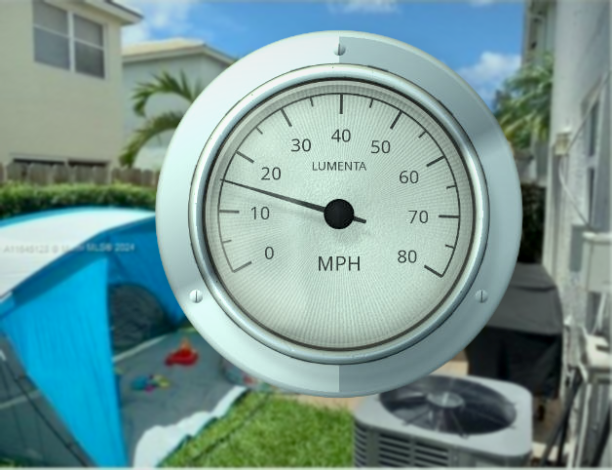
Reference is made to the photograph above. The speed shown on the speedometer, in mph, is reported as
15 mph
